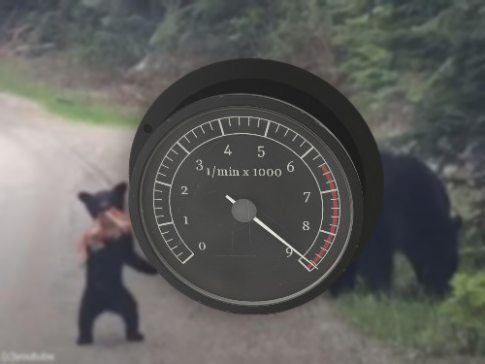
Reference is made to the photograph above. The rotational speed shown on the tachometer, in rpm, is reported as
8800 rpm
